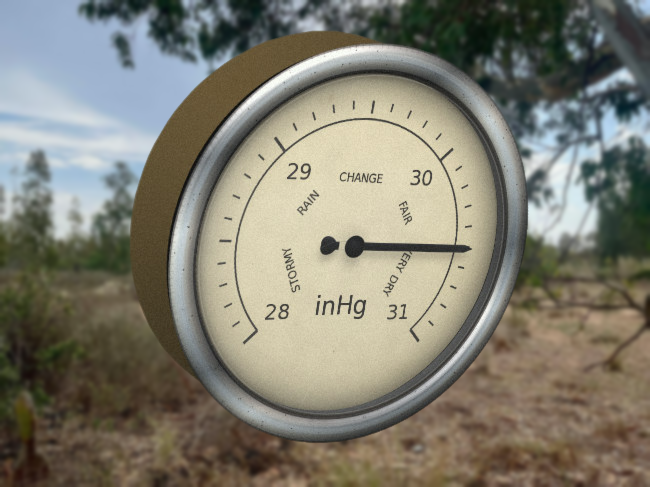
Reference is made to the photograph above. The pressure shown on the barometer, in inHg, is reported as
30.5 inHg
